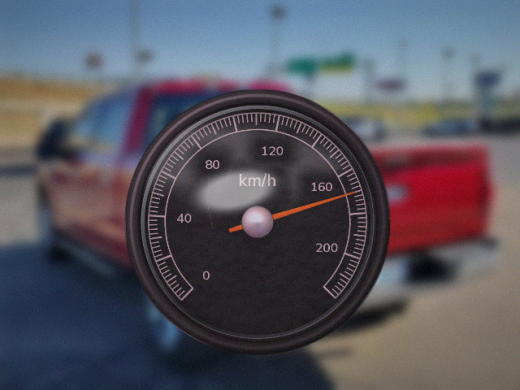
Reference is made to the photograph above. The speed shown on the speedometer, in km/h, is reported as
170 km/h
